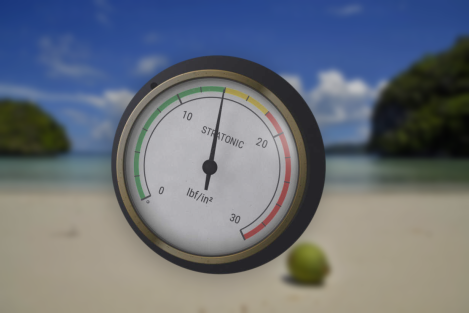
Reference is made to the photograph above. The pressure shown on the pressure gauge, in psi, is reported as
14 psi
